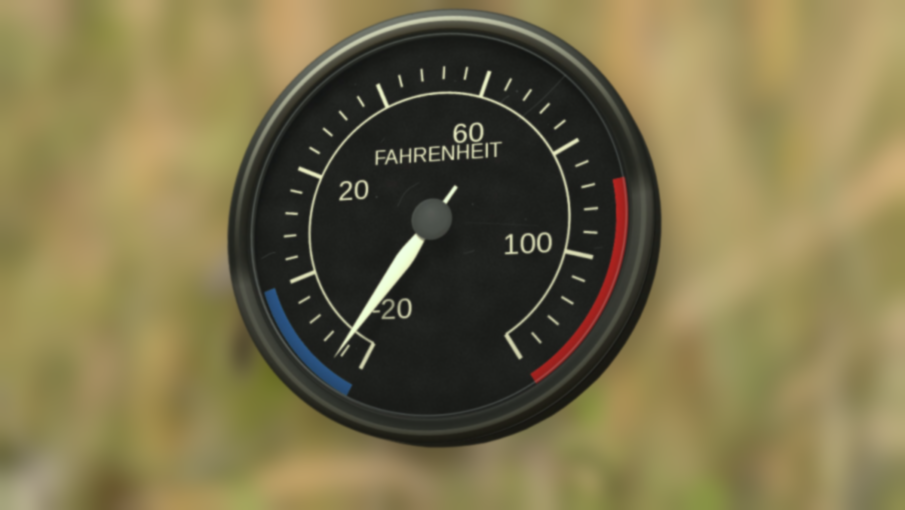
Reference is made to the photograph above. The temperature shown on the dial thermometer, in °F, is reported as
-16 °F
